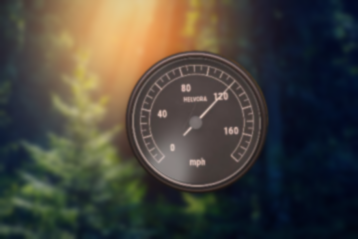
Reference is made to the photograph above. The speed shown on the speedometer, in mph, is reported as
120 mph
